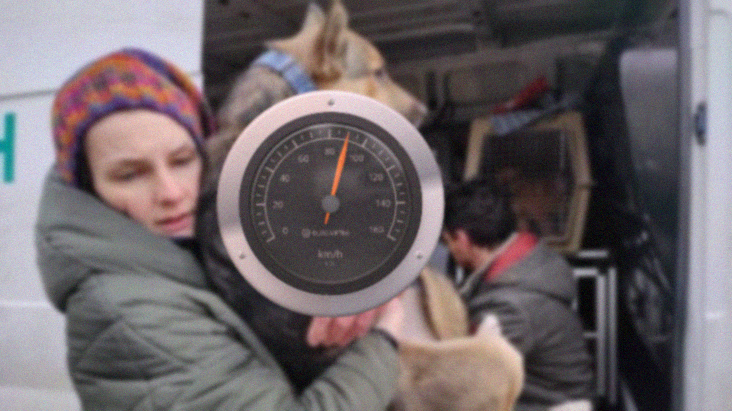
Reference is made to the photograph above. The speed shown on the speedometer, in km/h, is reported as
90 km/h
